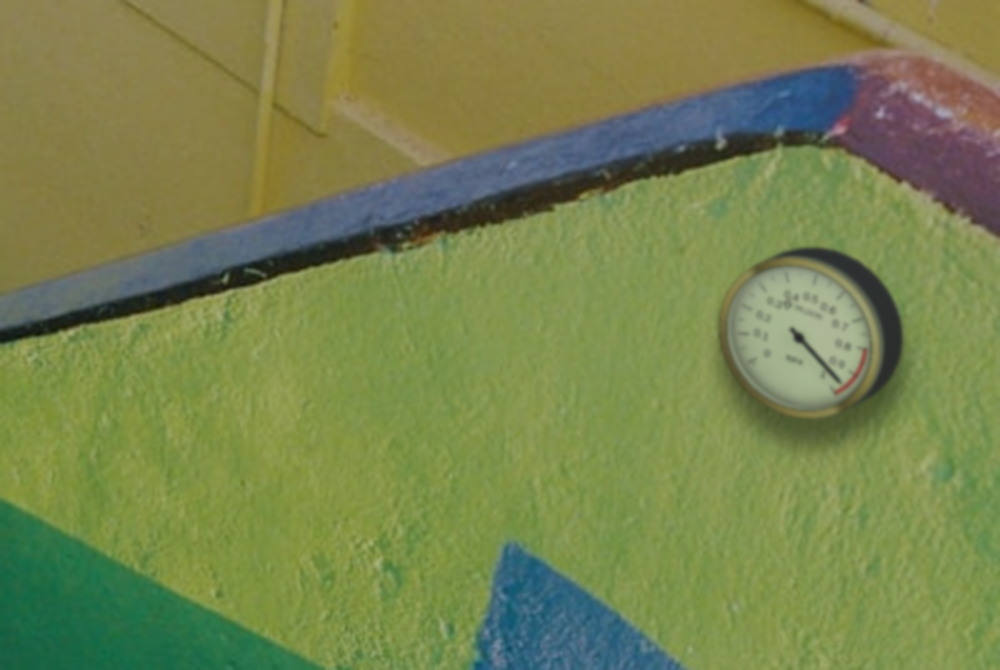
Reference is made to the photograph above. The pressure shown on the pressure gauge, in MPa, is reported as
0.95 MPa
